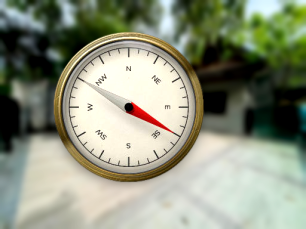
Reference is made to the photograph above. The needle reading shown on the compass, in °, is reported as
120 °
